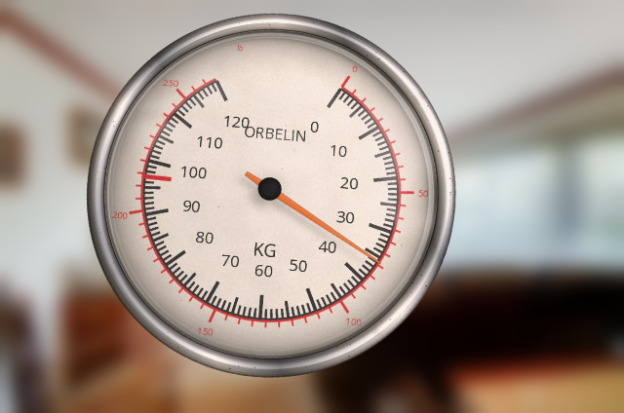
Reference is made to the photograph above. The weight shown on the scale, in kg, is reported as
36 kg
